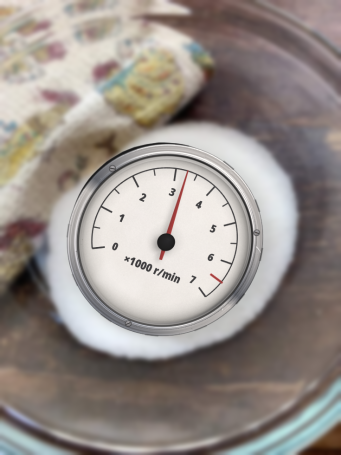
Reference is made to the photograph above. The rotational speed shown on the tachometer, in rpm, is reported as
3250 rpm
